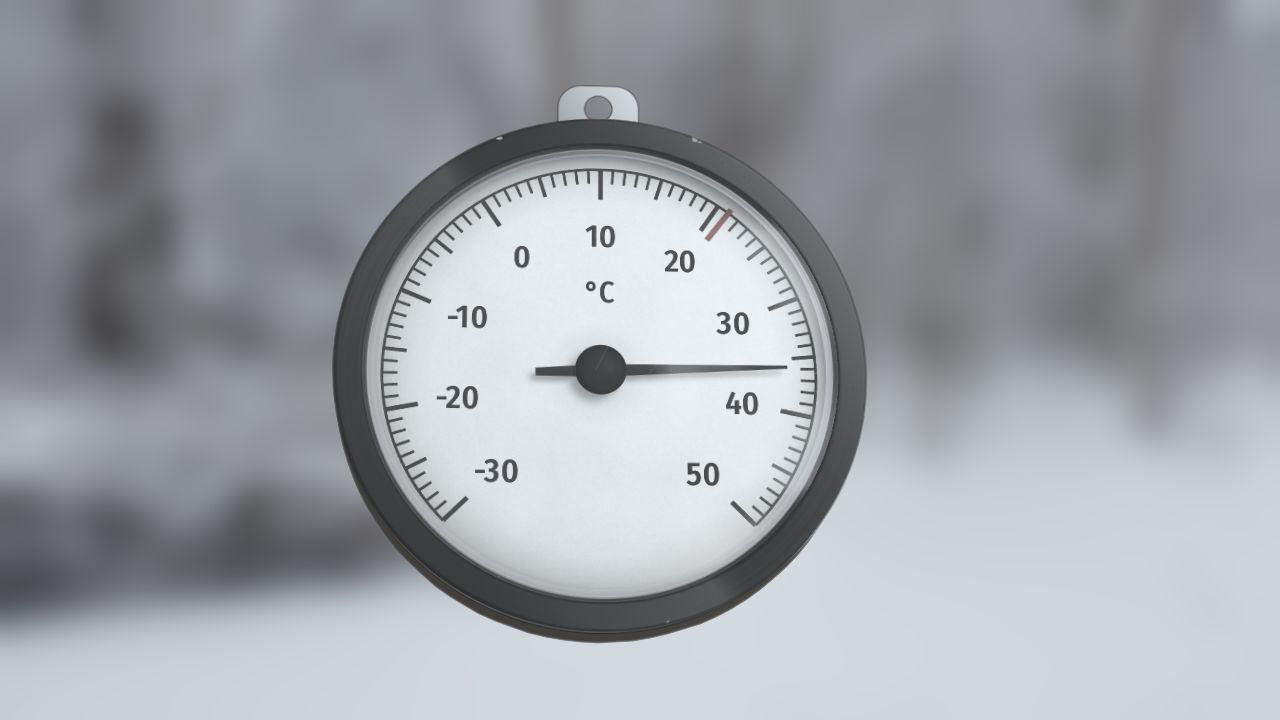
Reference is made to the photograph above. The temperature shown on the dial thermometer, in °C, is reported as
36 °C
